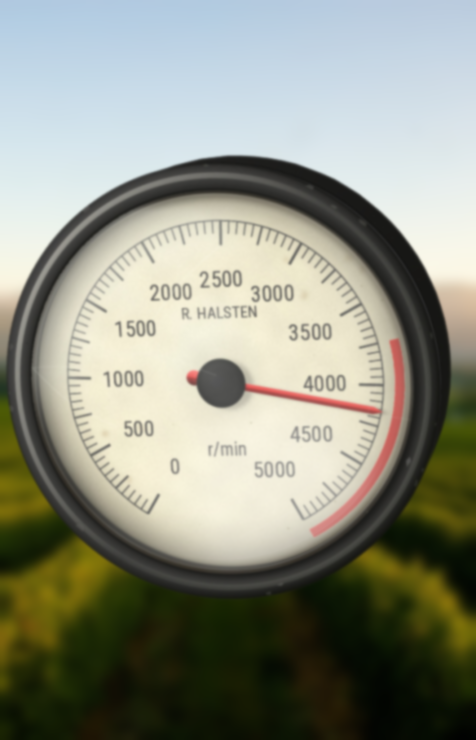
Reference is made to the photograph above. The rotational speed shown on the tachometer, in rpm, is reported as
4150 rpm
